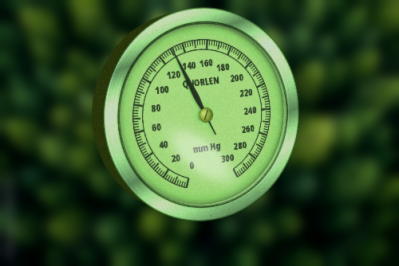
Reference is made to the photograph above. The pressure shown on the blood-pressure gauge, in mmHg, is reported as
130 mmHg
